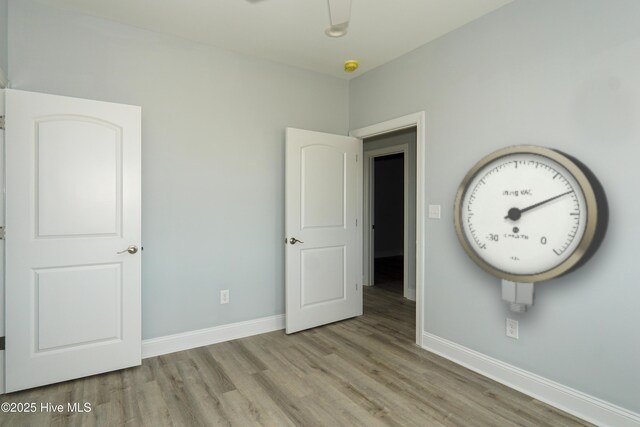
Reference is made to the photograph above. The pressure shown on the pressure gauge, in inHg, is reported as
-7.5 inHg
